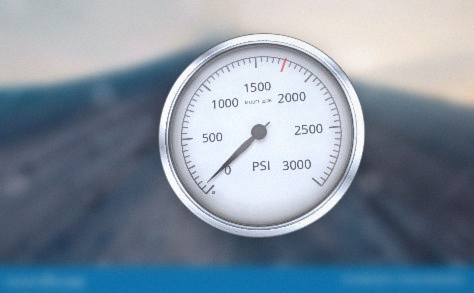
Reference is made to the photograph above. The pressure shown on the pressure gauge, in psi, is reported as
50 psi
